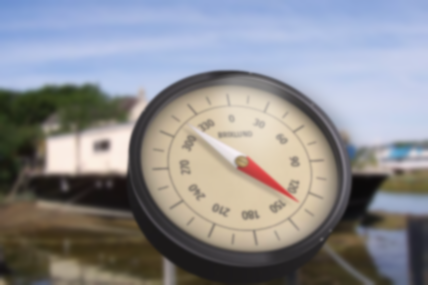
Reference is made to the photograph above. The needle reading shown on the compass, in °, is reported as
135 °
